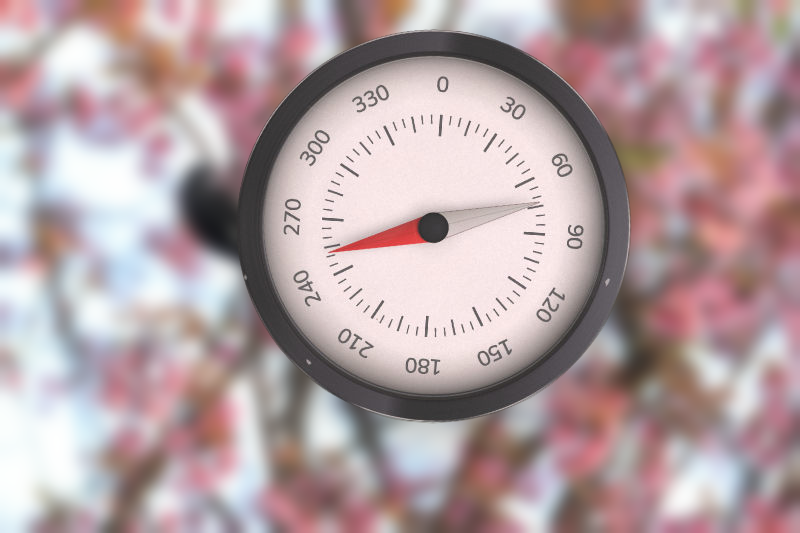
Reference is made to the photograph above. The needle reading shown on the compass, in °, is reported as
252.5 °
